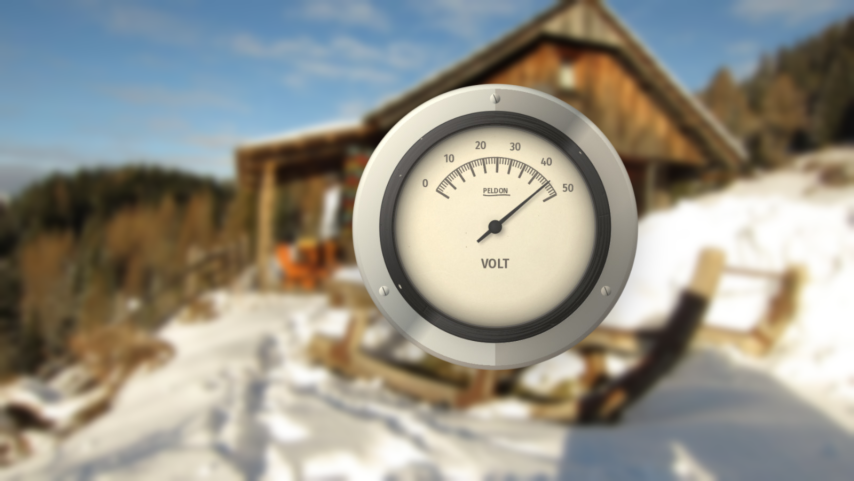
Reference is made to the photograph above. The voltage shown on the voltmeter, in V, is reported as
45 V
